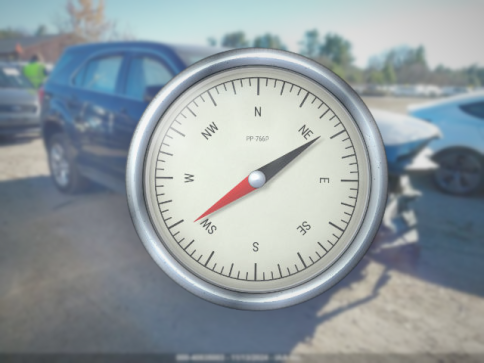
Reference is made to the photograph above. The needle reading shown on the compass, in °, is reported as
235 °
